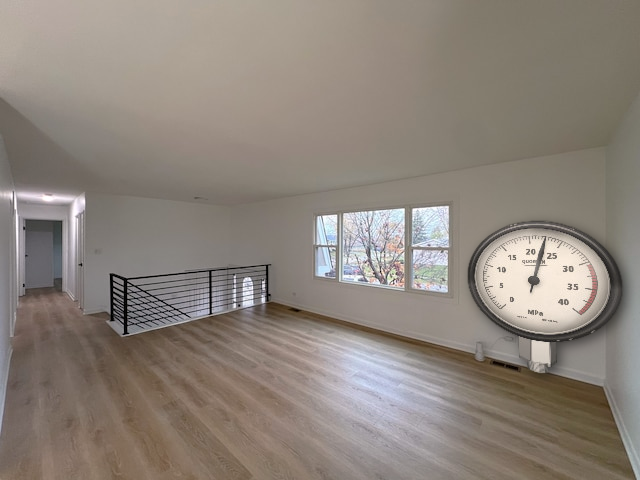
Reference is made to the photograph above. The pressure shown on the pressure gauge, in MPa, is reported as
22.5 MPa
